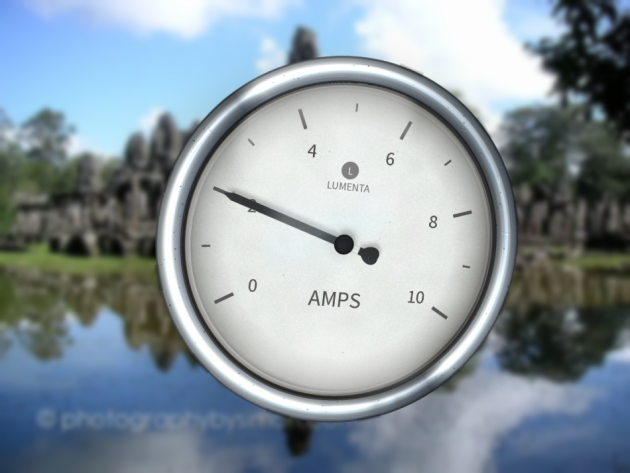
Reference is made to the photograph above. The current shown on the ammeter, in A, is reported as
2 A
